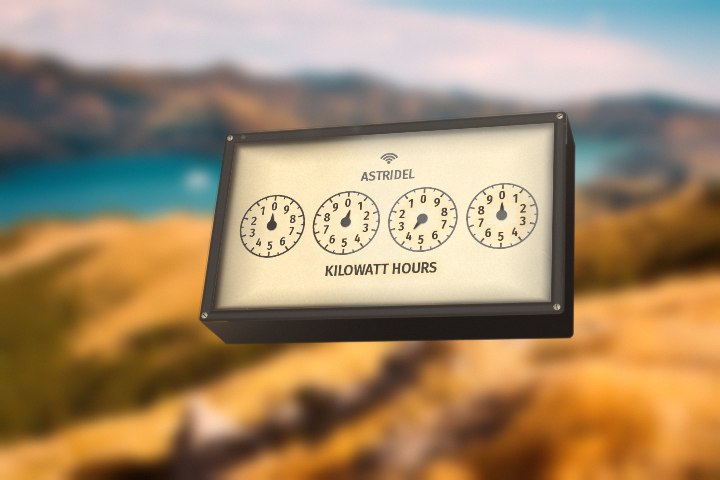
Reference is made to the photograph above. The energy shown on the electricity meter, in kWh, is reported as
40 kWh
